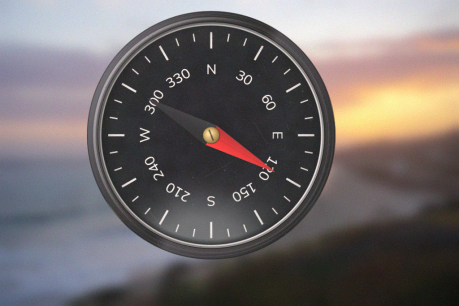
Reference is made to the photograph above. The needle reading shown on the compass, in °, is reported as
120 °
